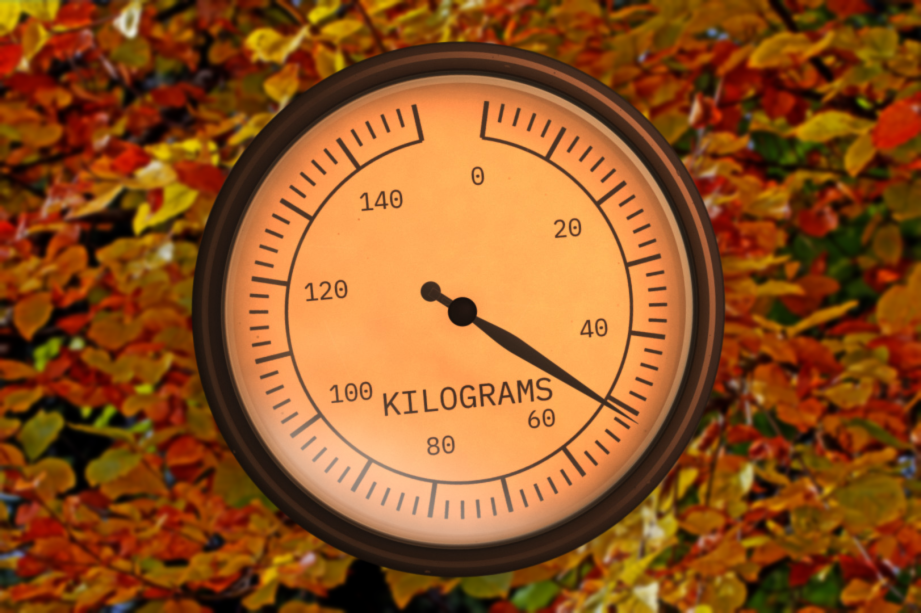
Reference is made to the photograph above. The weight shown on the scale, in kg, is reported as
51 kg
